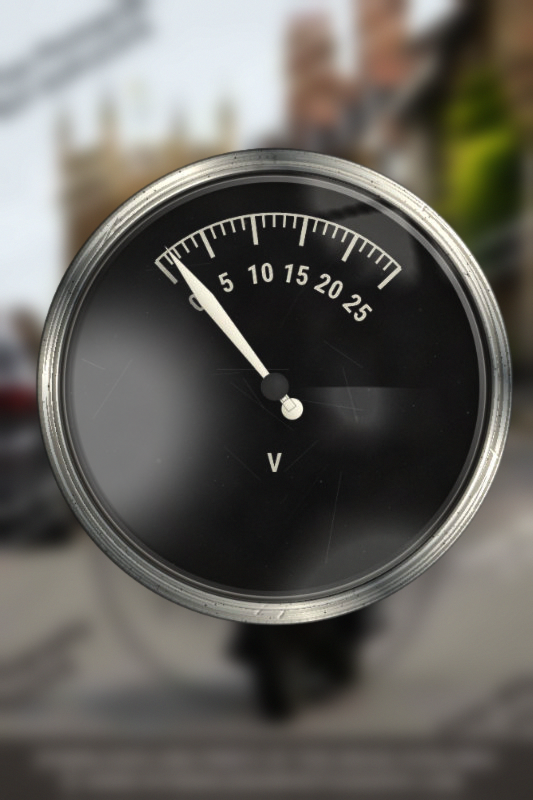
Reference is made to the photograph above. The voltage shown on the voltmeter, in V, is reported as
1.5 V
